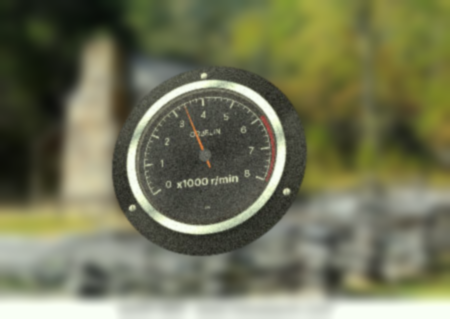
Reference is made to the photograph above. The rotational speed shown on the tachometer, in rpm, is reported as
3400 rpm
